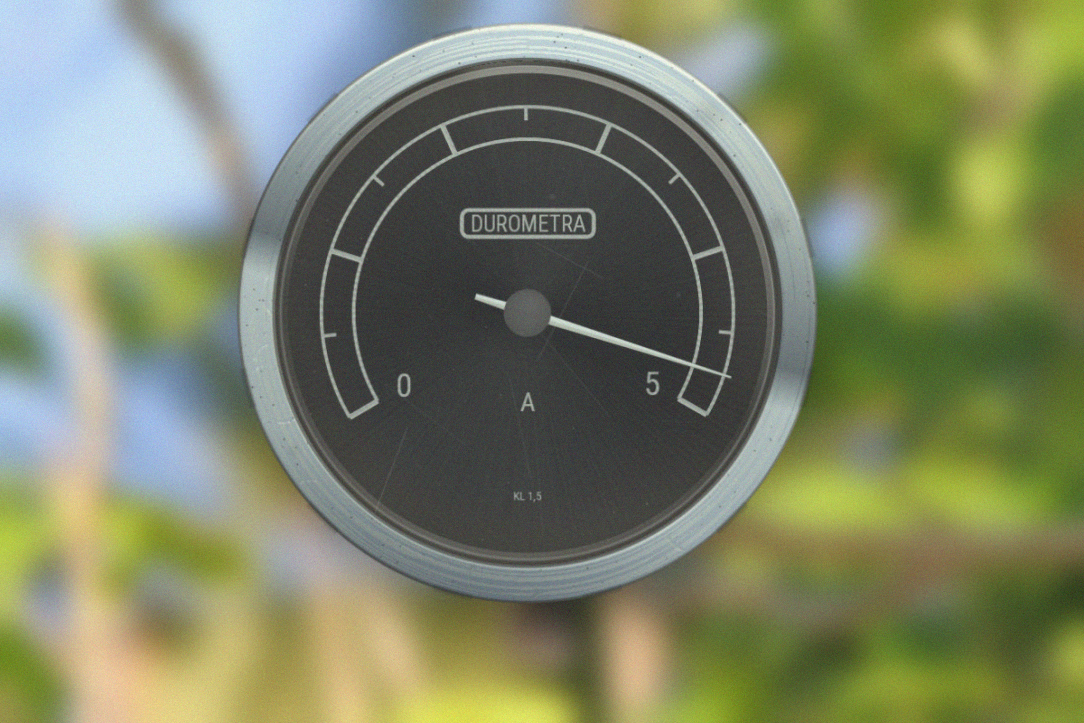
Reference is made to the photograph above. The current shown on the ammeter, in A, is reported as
4.75 A
